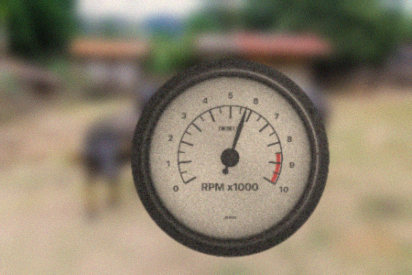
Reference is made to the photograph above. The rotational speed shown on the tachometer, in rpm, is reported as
5750 rpm
